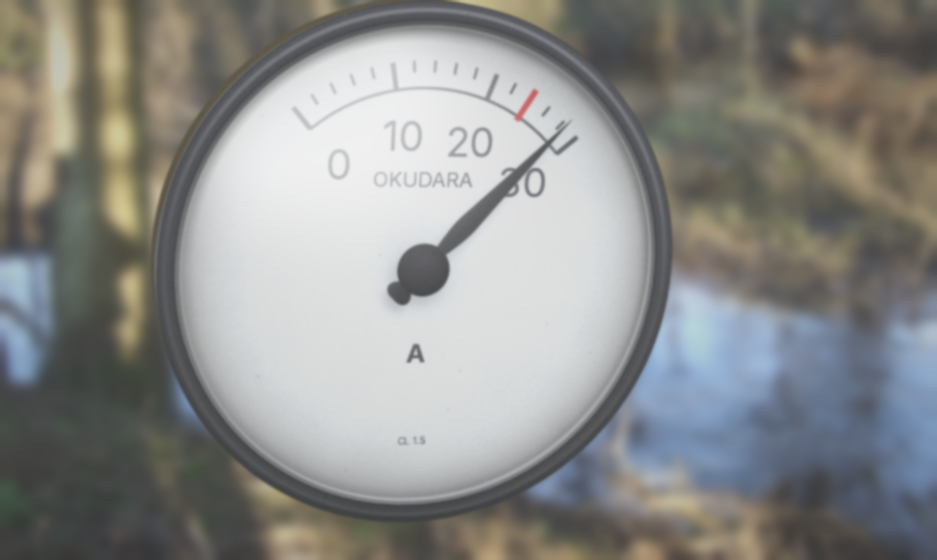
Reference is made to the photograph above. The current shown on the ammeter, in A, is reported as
28 A
